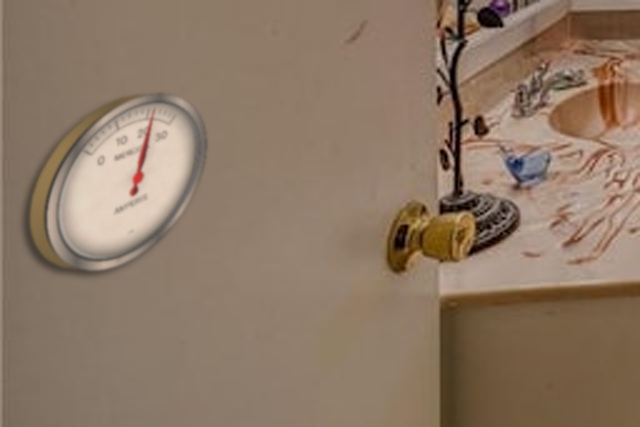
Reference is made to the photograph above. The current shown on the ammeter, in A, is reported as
20 A
